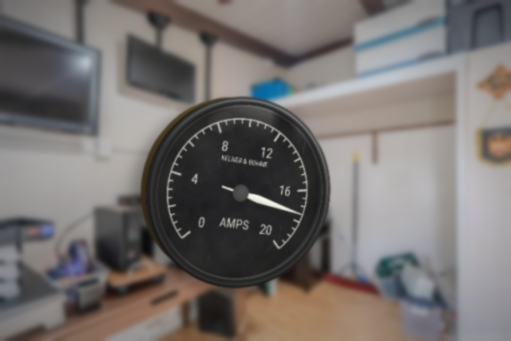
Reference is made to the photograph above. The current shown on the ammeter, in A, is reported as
17.5 A
